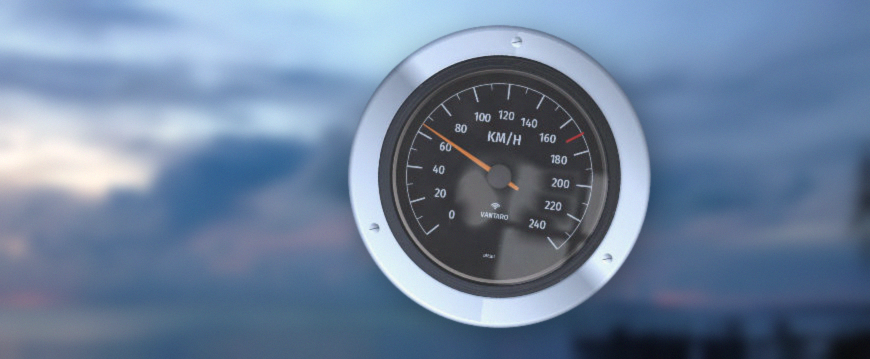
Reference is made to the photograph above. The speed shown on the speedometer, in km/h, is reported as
65 km/h
